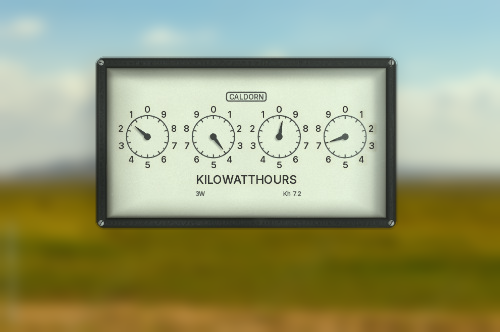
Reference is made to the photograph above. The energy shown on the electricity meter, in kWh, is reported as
1397 kWh
